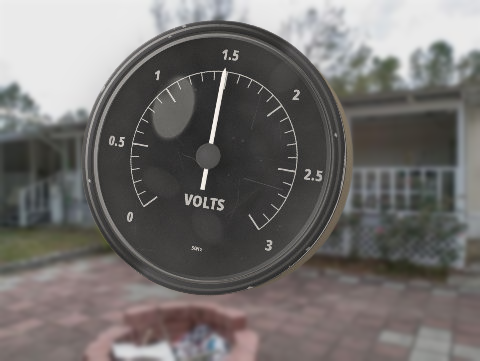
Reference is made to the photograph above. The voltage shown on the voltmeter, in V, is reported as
1.5 V
